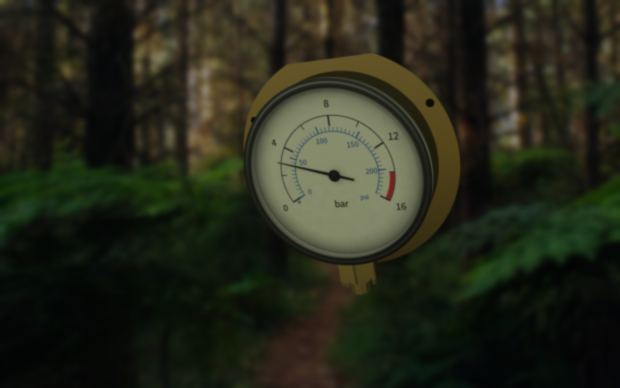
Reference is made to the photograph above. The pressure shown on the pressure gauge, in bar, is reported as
3 bar
